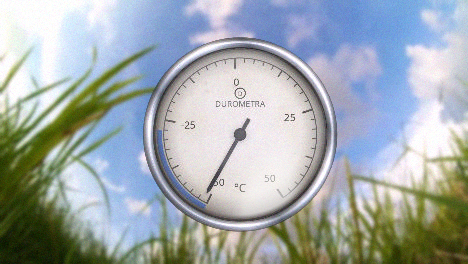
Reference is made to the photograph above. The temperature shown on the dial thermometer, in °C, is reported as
-48.75 °C
